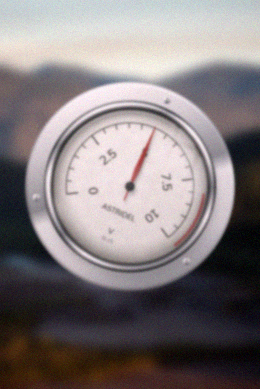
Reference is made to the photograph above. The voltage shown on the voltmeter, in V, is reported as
5 V
